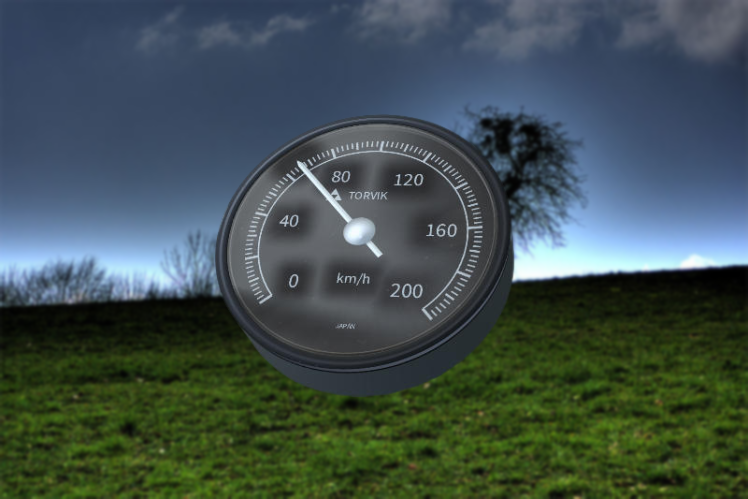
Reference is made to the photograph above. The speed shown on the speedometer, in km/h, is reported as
66 km/h
